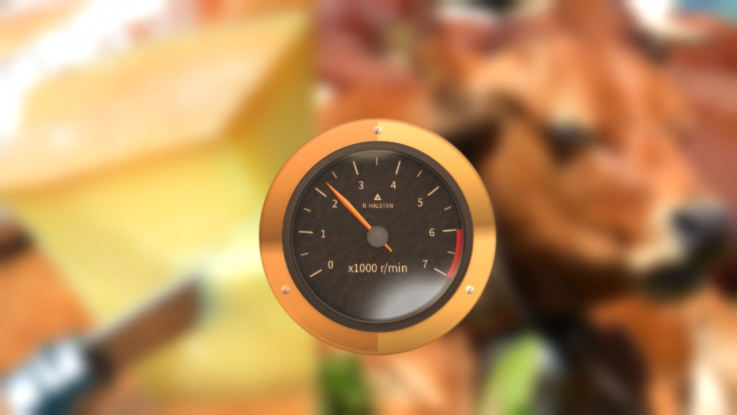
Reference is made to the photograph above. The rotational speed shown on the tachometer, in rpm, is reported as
2250 rpm
